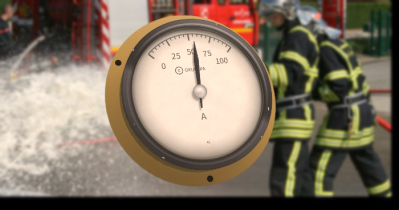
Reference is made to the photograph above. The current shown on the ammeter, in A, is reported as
55 A
